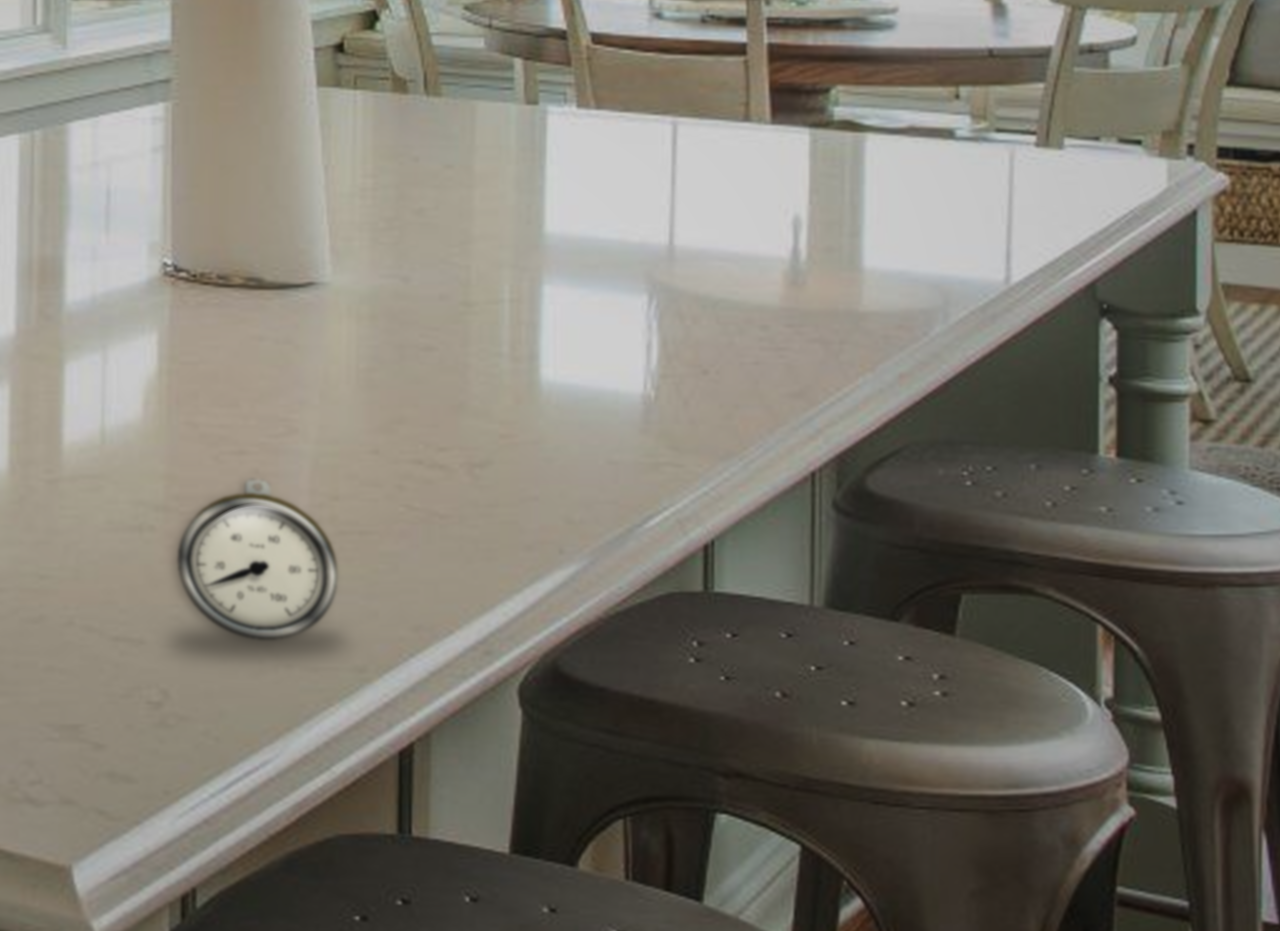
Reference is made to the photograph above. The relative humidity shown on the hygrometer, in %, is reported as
12 %
